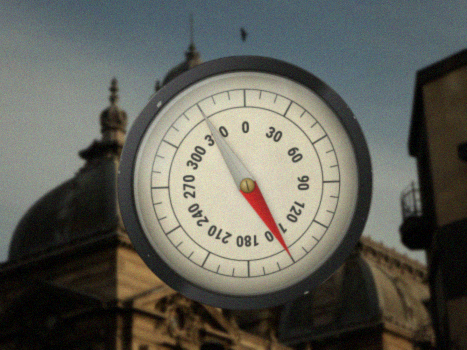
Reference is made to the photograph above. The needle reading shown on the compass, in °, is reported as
150 °
